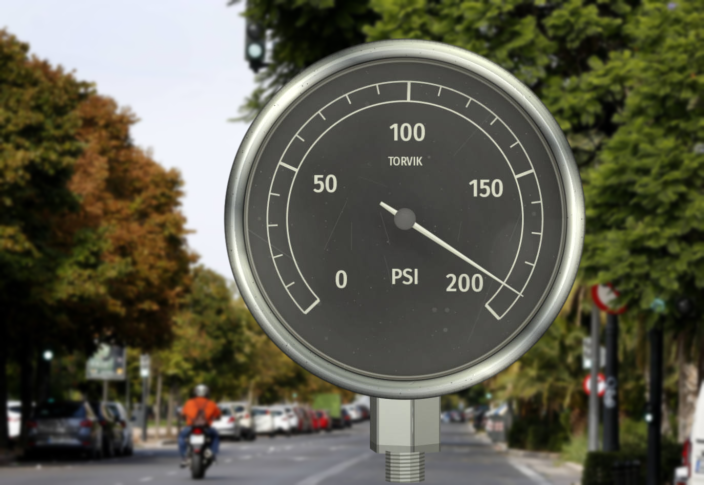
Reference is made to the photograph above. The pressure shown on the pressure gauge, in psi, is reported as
190 psi
